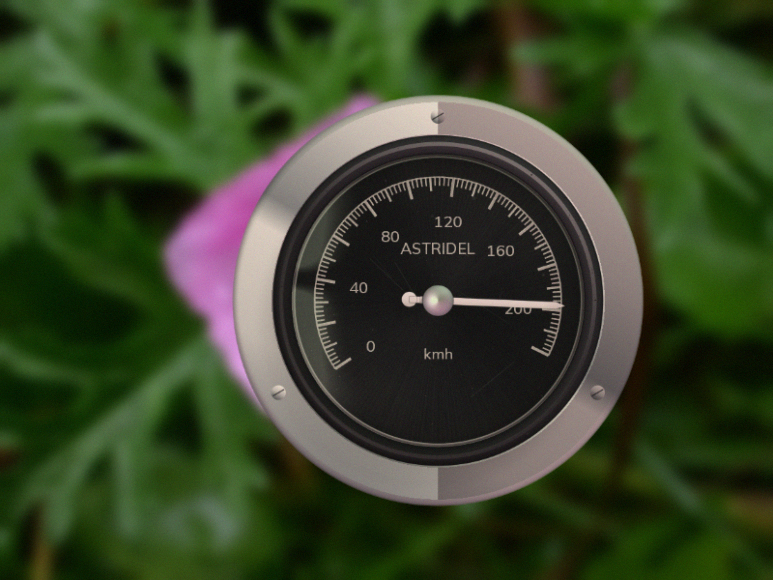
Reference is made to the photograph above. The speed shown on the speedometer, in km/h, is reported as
198 km/h
